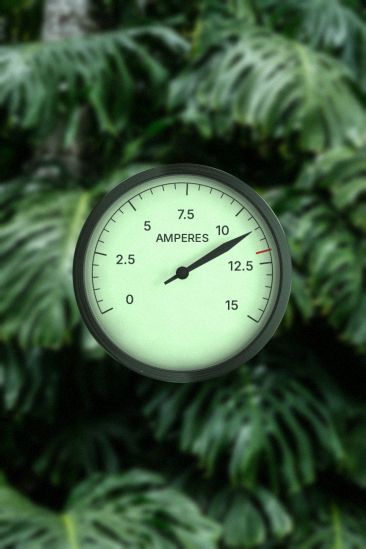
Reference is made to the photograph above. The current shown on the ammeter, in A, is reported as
11 A
